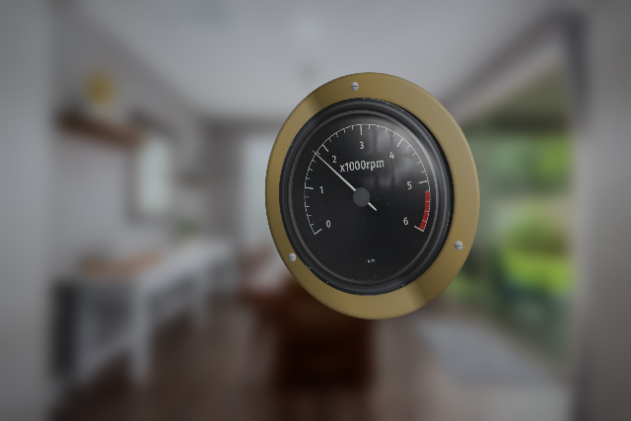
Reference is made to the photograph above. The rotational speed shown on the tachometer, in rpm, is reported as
1800 rpm
